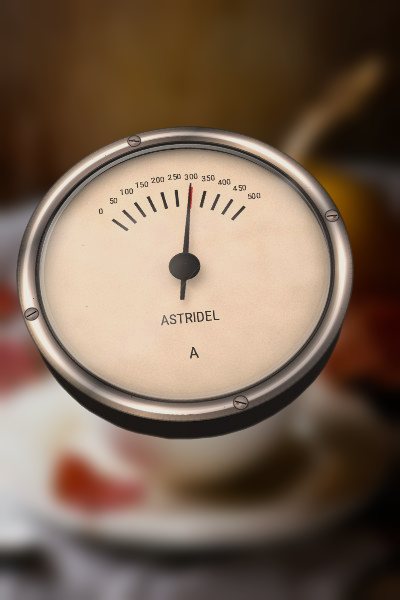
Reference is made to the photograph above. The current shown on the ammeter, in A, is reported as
300 A
